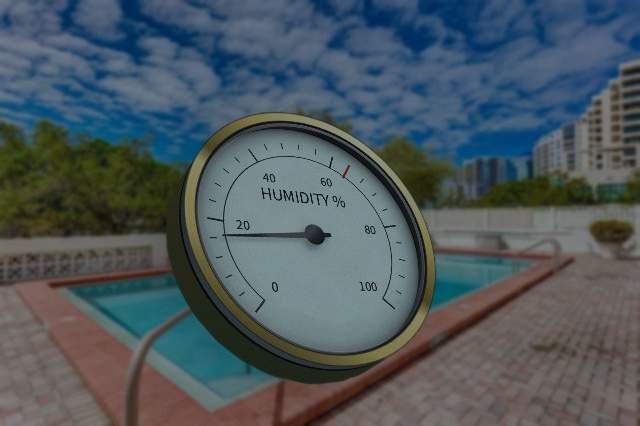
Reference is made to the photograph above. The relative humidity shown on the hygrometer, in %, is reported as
16 %
